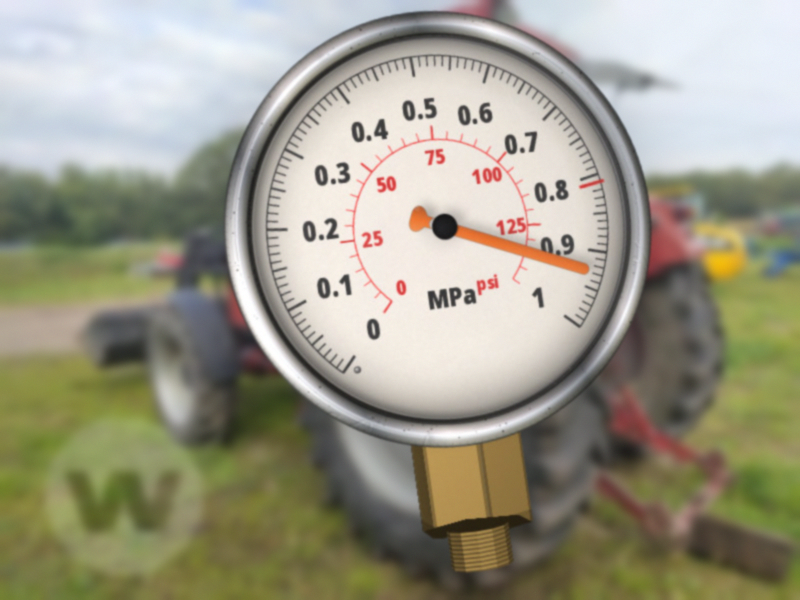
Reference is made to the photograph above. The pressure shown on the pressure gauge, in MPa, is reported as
0.93 MPa
